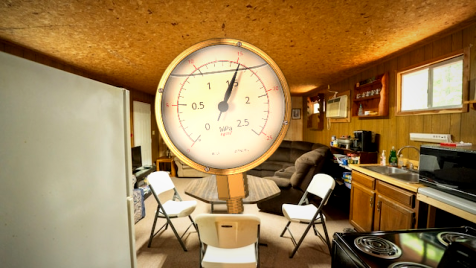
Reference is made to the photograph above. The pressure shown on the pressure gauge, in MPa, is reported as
1.5 MPa
